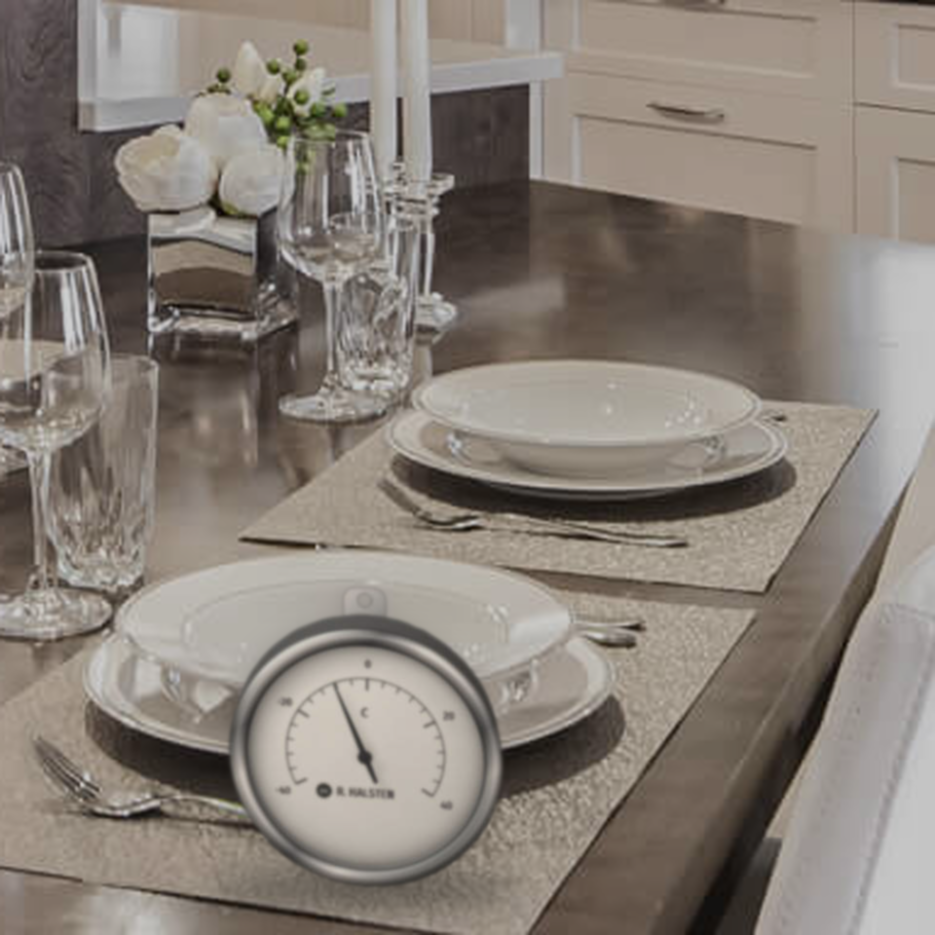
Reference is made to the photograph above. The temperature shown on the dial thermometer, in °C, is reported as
-8 °C
